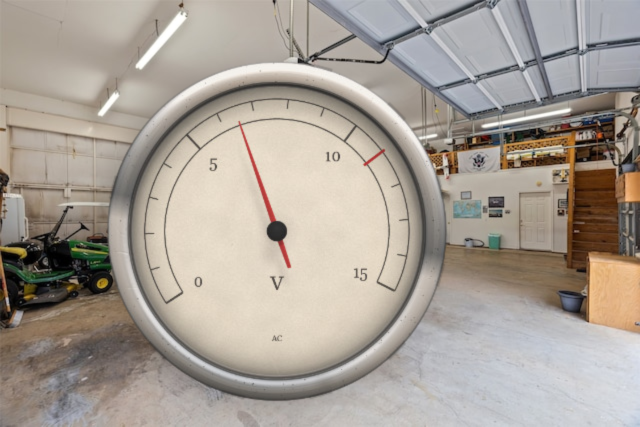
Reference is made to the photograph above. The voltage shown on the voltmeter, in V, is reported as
6.5 V
